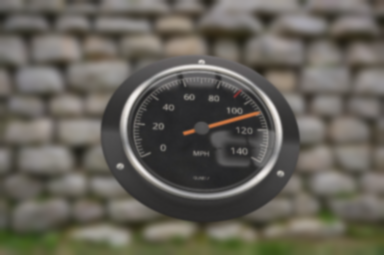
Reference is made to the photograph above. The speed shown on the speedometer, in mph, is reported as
110 mph
